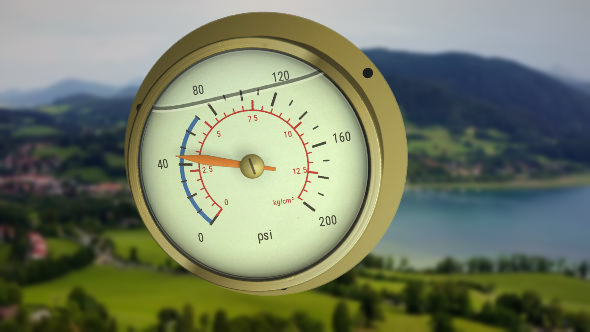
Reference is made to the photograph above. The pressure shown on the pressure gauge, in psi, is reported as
45 psi
